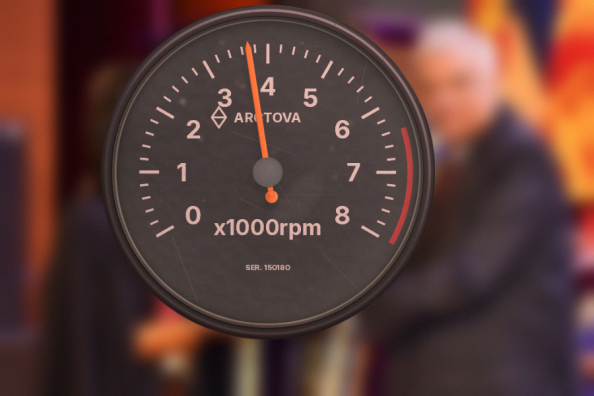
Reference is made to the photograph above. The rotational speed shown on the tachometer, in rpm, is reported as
3700 rpm
